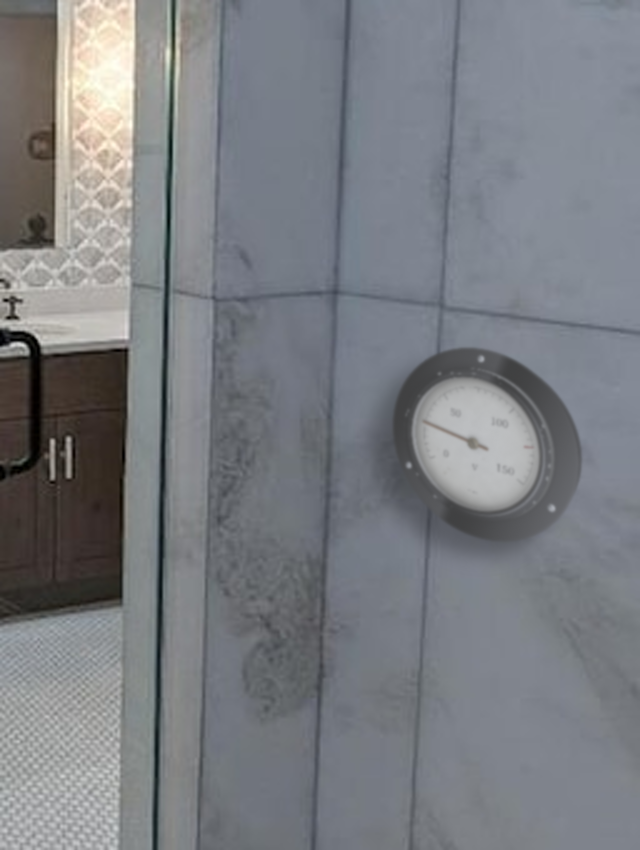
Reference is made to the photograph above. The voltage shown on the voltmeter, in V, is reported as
25 V
